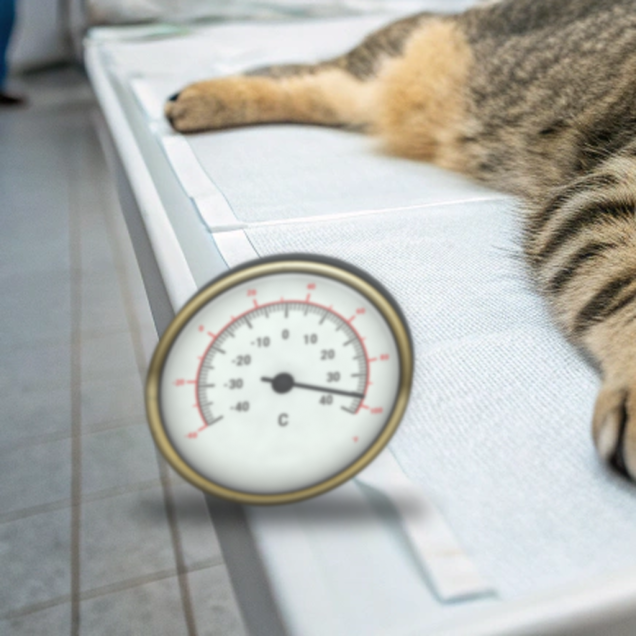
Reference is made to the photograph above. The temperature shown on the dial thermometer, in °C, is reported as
35 °C
